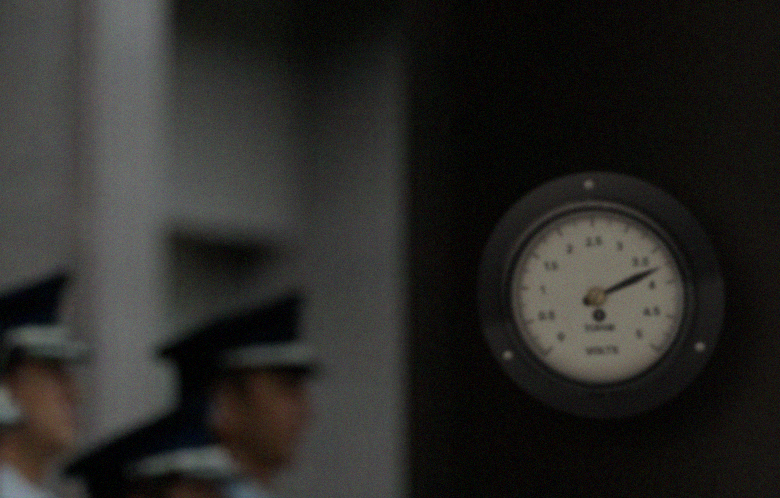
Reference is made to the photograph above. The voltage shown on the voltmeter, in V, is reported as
3.75 V
